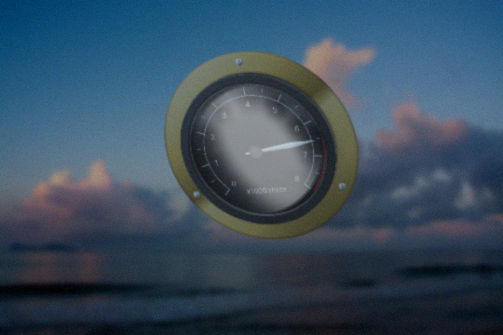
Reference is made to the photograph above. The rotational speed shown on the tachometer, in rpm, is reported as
6500 rpm
